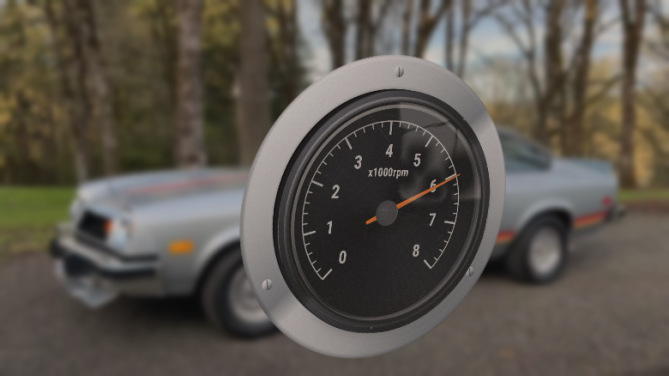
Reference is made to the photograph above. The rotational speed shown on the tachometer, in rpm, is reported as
6000 rpm
